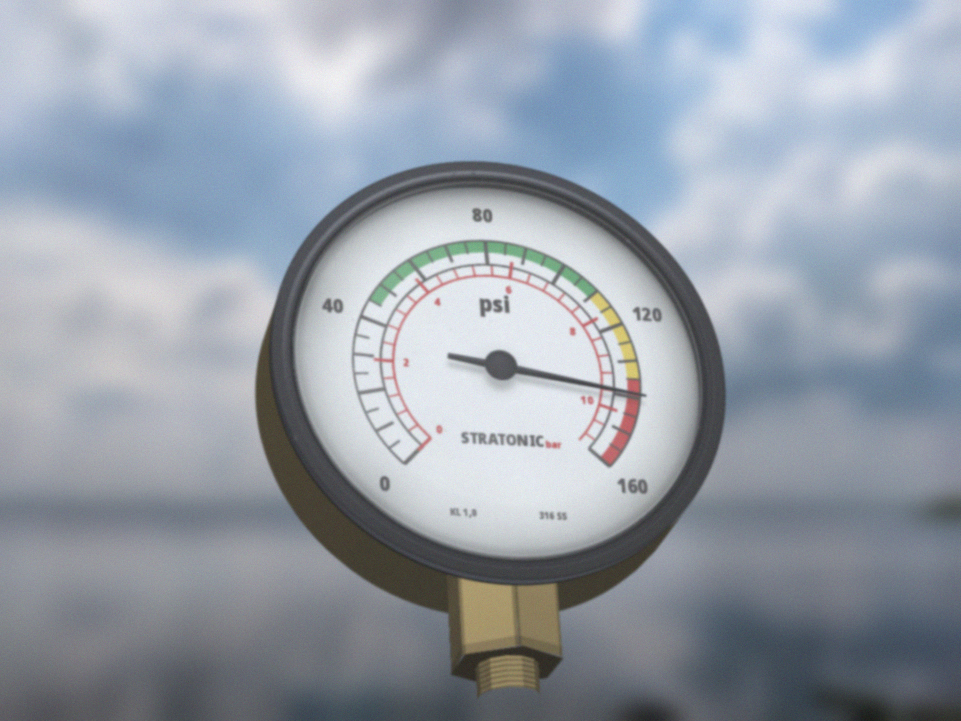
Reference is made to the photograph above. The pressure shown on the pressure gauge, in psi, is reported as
140 psi
